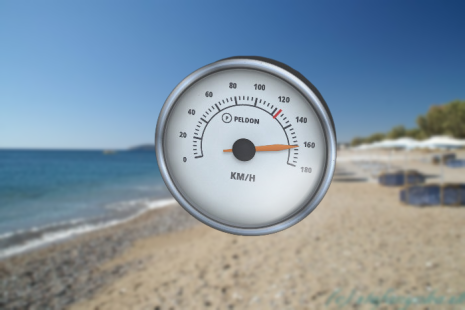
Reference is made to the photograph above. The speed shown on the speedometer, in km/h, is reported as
160 km/h
